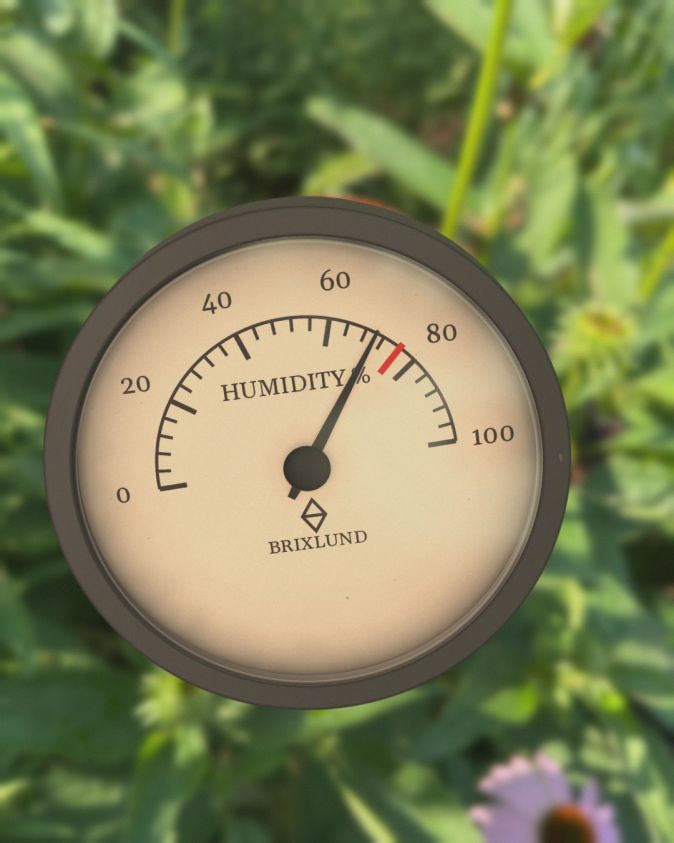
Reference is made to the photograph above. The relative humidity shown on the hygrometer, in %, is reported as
70 %
